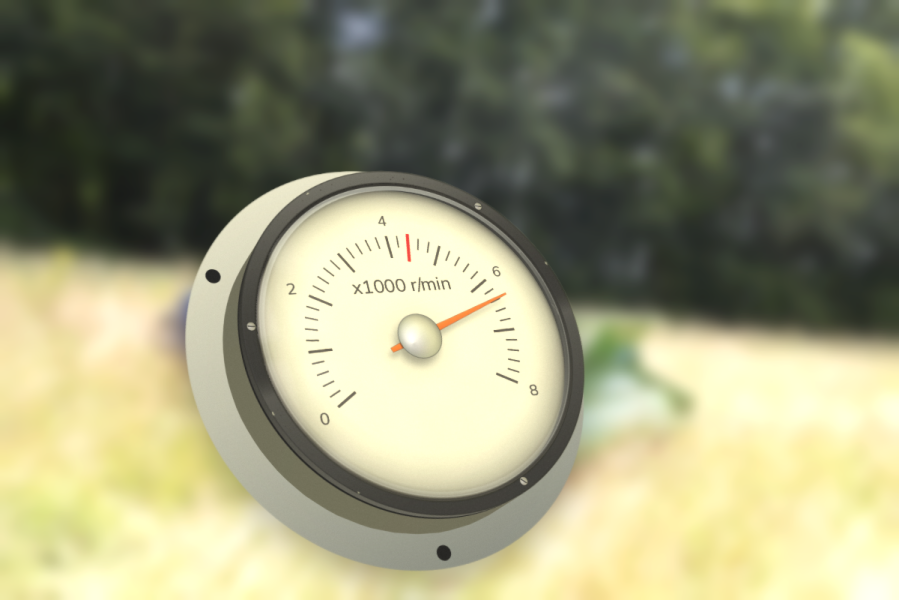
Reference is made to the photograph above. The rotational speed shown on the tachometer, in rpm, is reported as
6400 rpm
